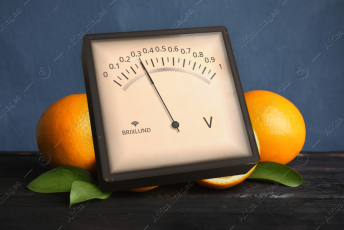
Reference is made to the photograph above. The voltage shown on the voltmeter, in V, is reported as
0.3 V
